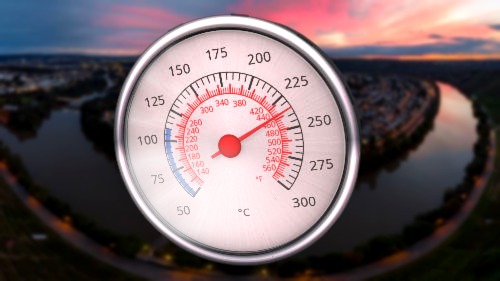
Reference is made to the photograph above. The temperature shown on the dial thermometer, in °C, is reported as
235 °C
